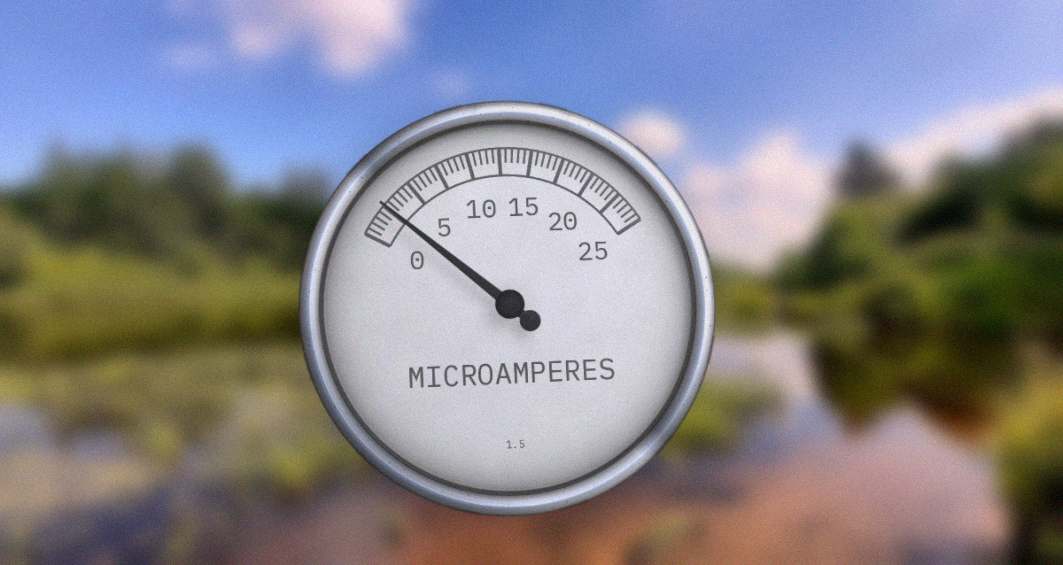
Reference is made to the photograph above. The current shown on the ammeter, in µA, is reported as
2.5 µA
